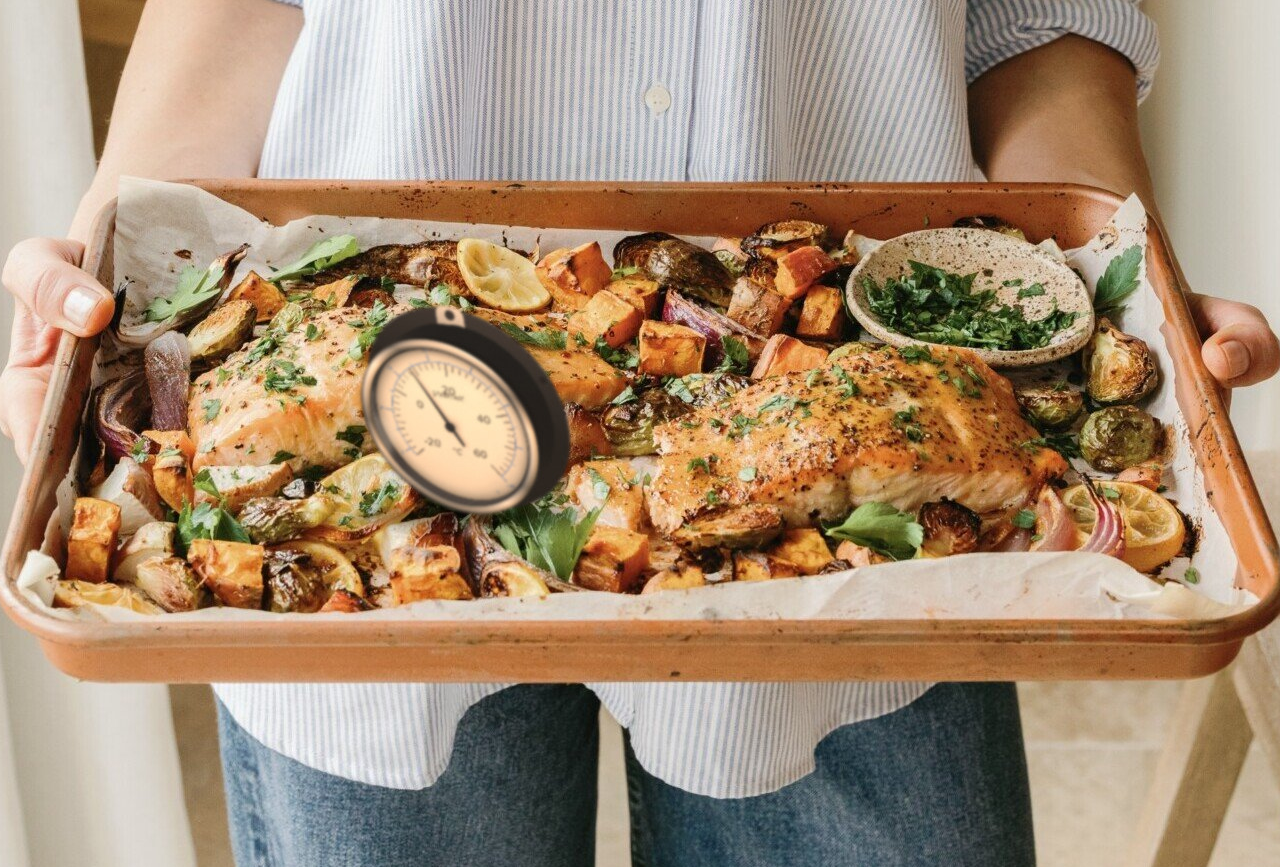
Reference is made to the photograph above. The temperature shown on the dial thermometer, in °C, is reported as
10 °C
